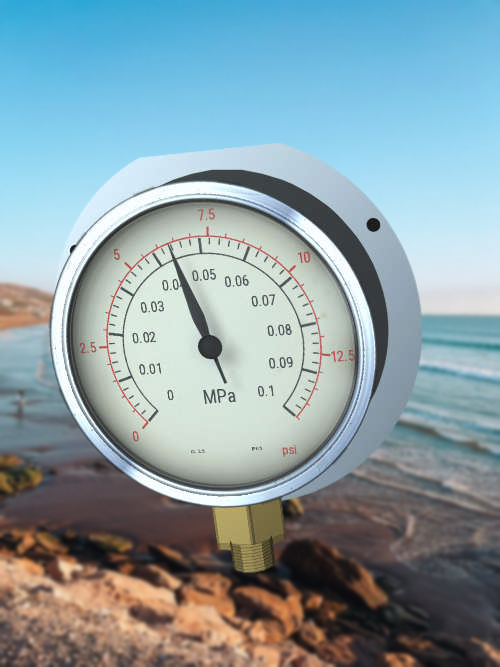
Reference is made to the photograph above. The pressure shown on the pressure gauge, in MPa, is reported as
0.044 MPa
